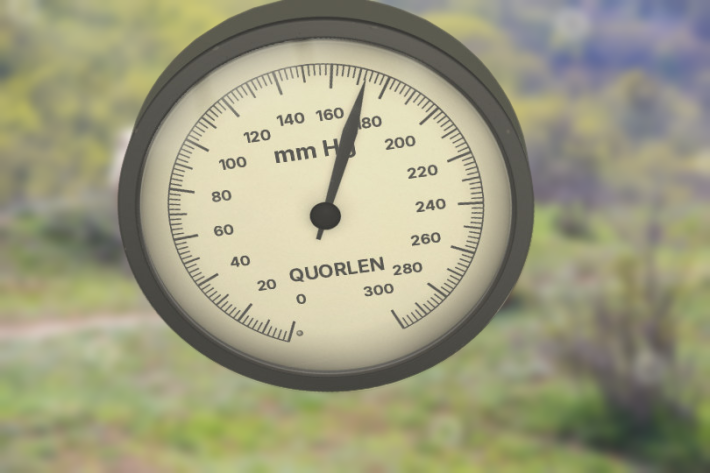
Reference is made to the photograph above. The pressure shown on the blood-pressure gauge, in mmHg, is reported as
172 mmHg
